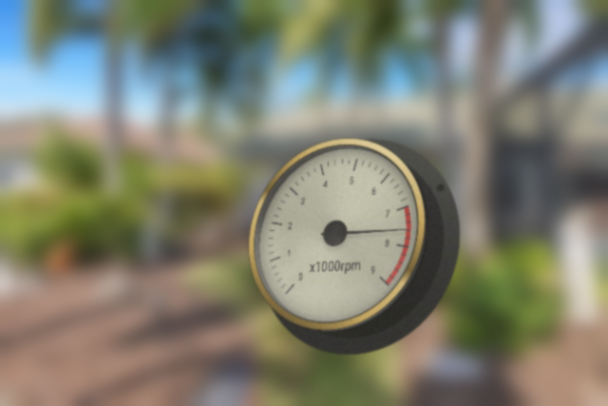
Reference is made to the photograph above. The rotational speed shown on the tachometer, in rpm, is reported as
7600 rpm
